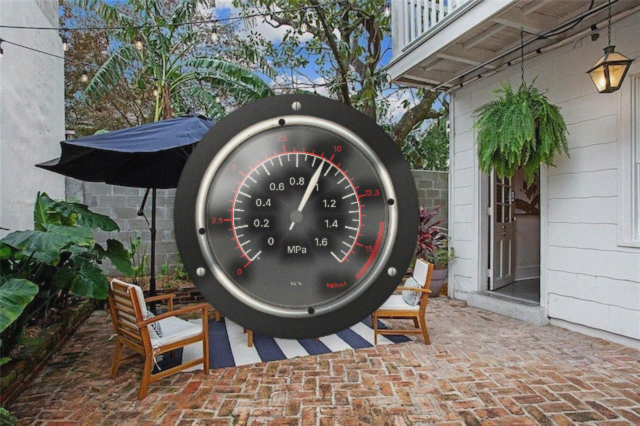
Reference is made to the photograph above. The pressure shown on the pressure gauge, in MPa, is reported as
0.95 MPa
